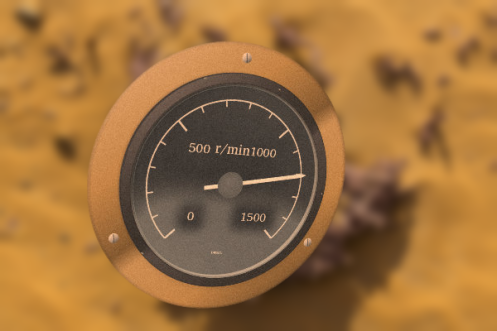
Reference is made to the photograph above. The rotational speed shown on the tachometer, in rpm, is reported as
1200 rpm
